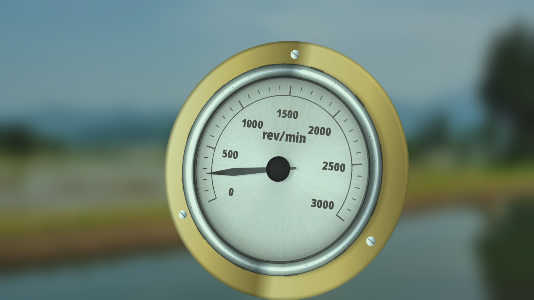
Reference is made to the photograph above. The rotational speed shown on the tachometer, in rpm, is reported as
250 rpm
